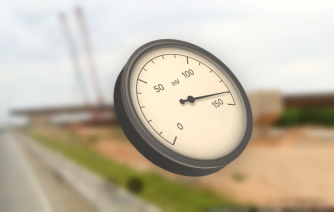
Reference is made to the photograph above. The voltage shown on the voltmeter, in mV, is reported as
140 mV
